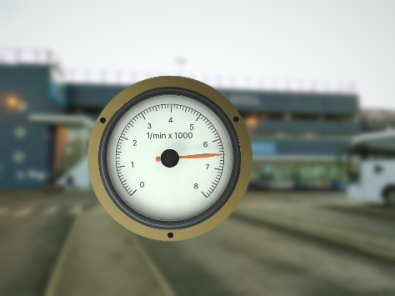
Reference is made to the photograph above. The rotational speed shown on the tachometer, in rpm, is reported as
6500 rpm
